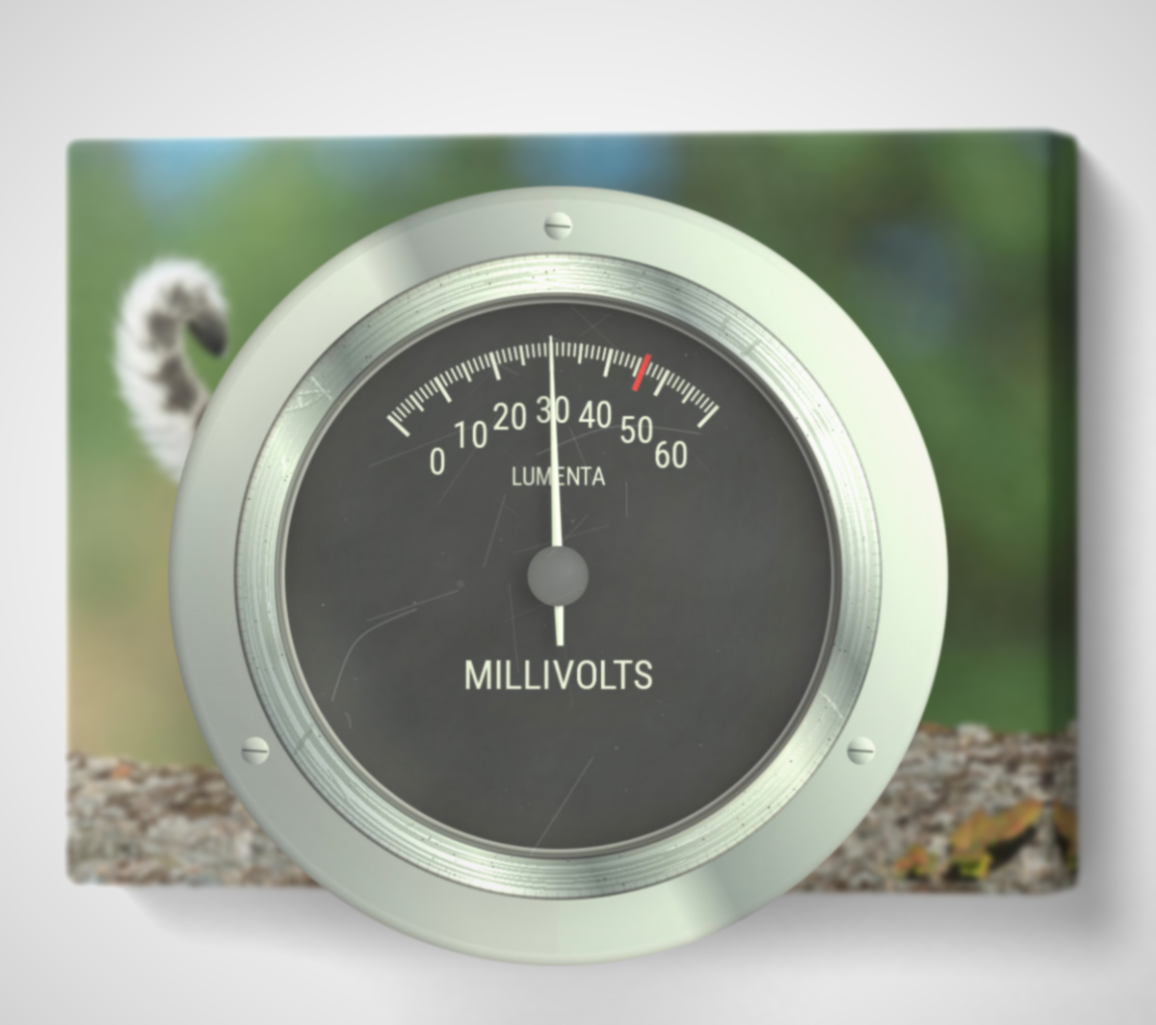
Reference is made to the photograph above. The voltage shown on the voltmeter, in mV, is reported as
30 mV
